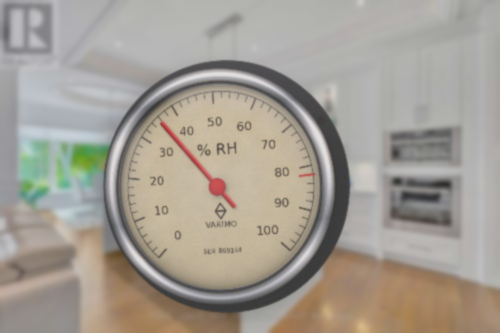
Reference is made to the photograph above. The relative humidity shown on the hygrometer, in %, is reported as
36 %
